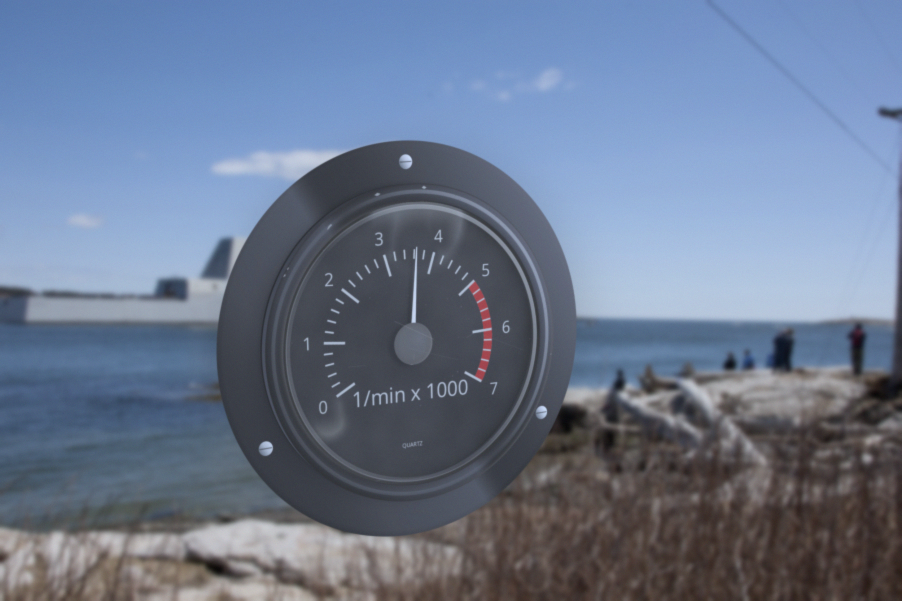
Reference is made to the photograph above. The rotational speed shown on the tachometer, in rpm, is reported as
3600 rpm
